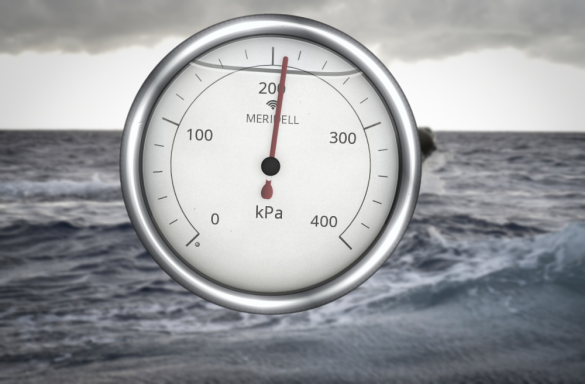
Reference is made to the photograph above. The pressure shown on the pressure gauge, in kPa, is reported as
210 kPa
